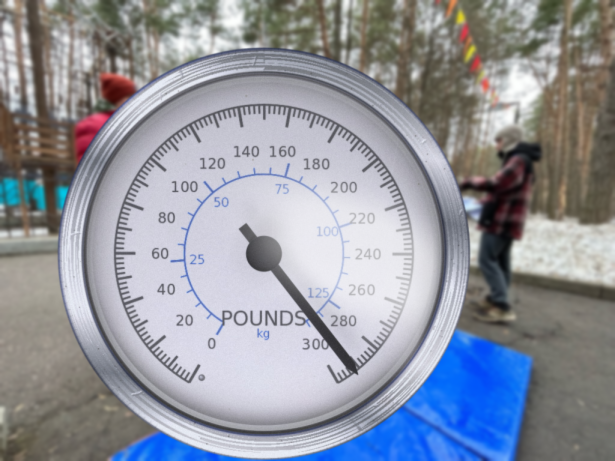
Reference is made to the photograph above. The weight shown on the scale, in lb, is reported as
292 lb
